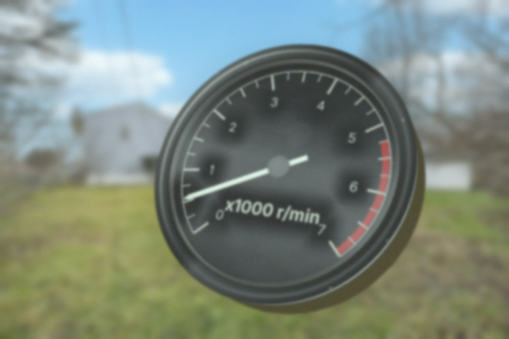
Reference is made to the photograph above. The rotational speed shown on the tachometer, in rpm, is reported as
500 rpm
